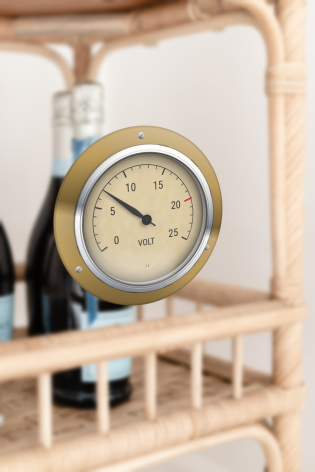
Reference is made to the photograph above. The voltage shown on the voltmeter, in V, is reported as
7 V
